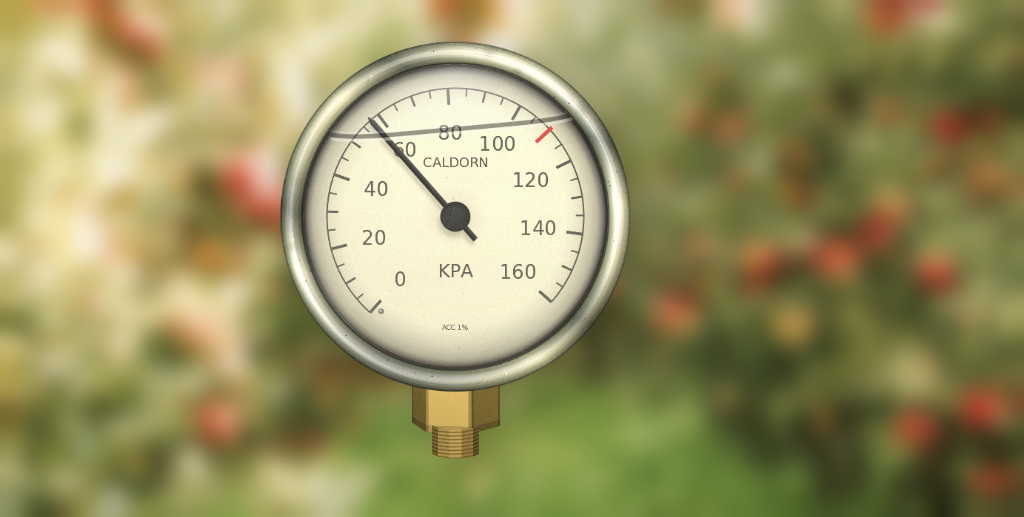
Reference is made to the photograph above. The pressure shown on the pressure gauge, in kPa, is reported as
57.5 kPa
